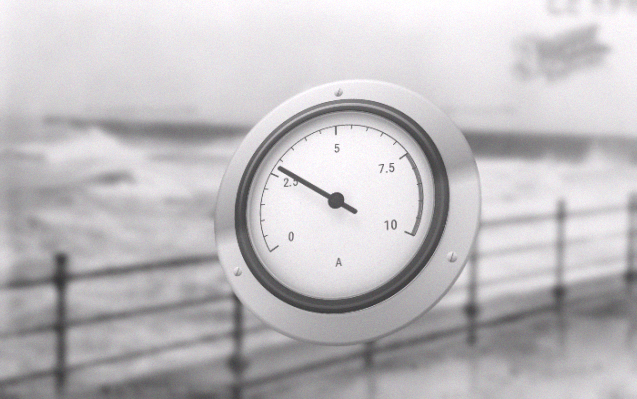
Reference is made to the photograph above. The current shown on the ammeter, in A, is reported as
2.75 A
